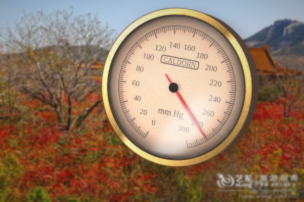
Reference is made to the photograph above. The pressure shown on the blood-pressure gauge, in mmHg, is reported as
280 mmHg
